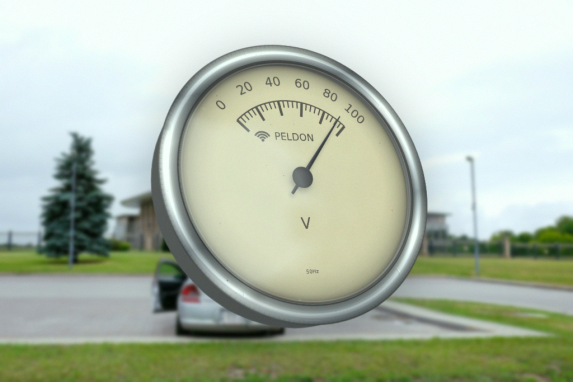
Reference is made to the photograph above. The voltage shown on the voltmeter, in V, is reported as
92 V
